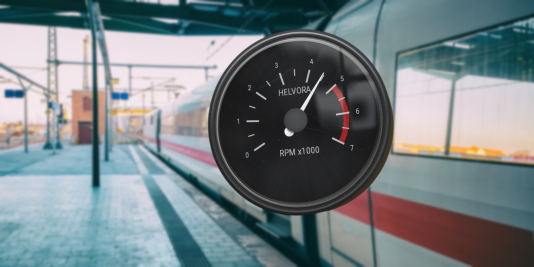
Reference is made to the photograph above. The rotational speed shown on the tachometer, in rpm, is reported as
4500 rpm
